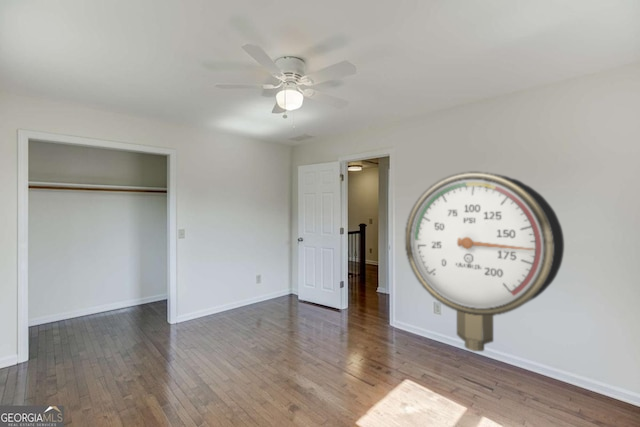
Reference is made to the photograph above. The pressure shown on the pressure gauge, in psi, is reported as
165 psi
